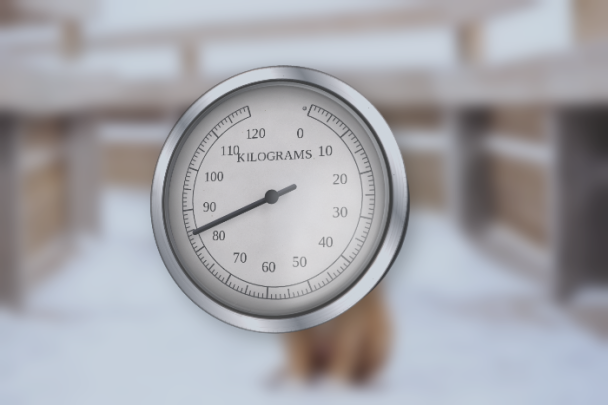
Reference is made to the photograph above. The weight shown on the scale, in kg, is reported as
84 kg
